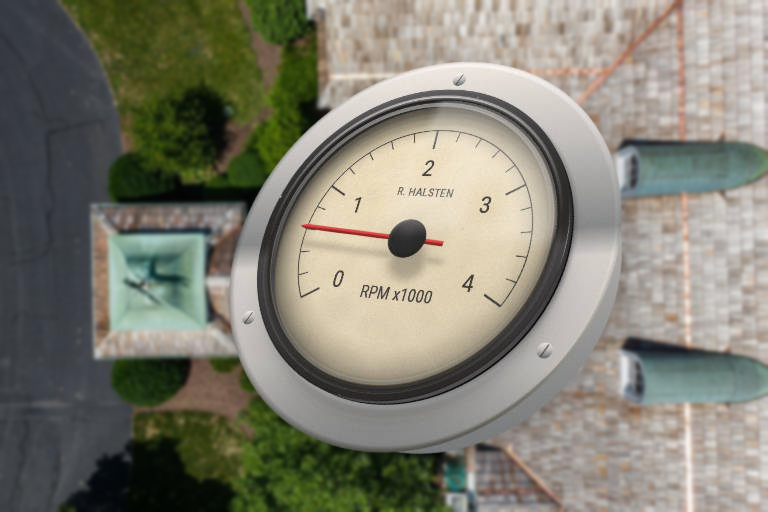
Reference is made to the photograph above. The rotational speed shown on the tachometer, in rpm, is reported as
600 rpm
